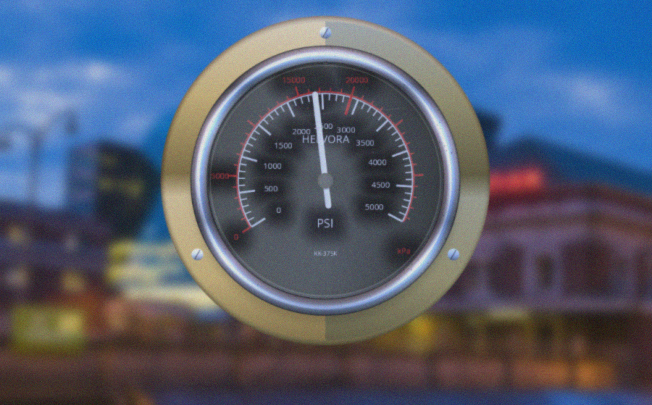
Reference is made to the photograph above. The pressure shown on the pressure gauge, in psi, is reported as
2400 psi
